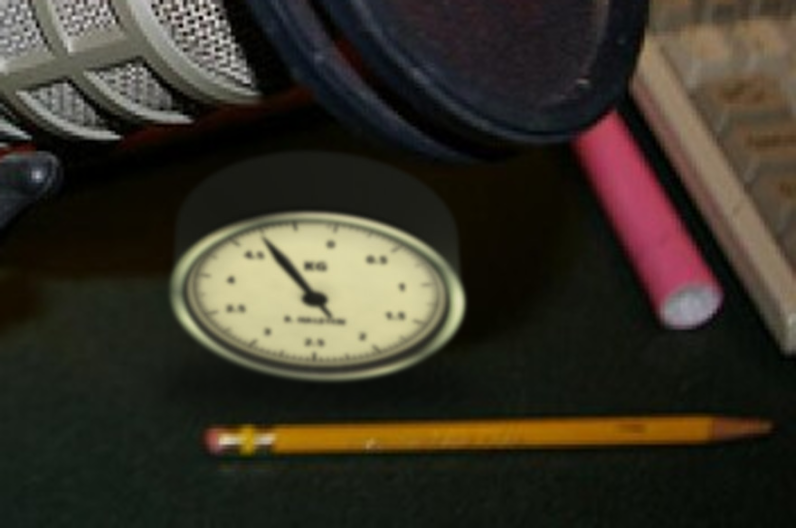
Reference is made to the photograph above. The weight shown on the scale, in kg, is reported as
4.75 kg
